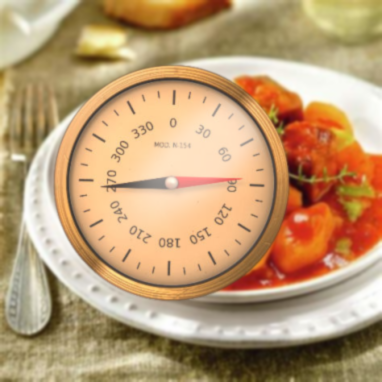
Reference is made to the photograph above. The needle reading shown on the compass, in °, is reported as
85 °
